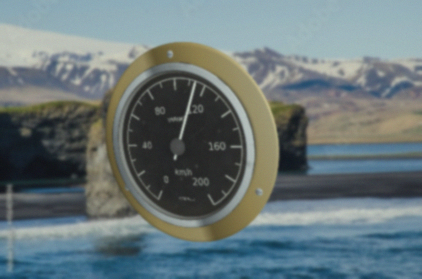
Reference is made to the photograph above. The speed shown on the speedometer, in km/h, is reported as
115 km/h
